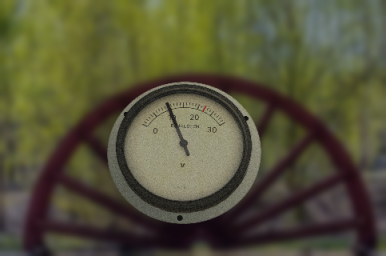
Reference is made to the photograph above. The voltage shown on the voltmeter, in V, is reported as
10 V
